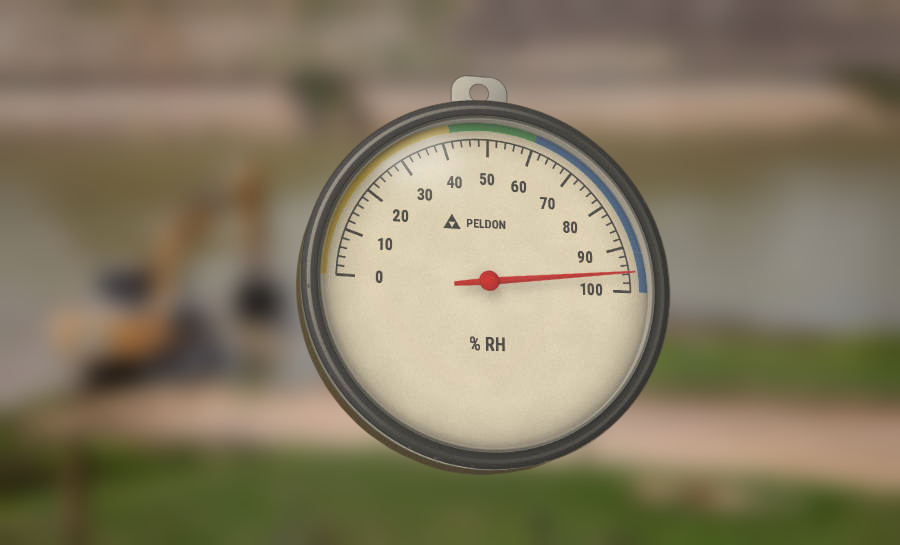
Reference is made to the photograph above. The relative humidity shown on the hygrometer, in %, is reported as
96 %
